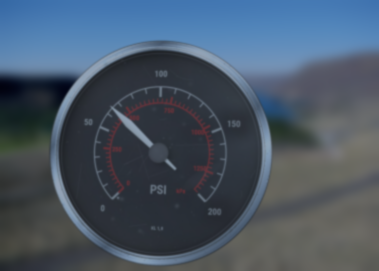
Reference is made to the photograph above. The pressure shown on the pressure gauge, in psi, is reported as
65 psi
